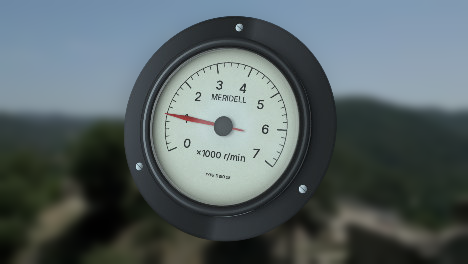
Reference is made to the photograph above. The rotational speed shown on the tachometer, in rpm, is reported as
1000 rpm
